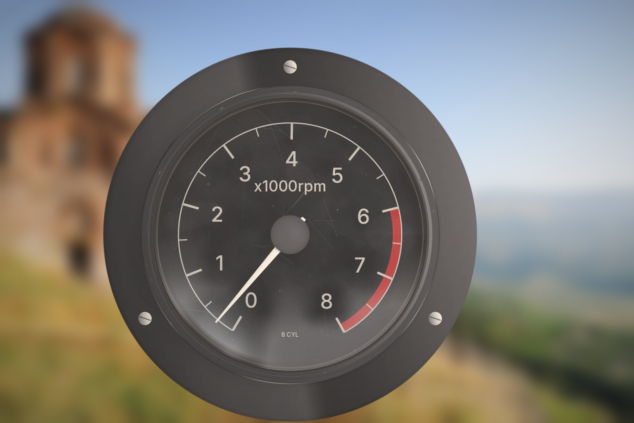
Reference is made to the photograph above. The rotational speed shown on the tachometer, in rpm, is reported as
250 rpm
